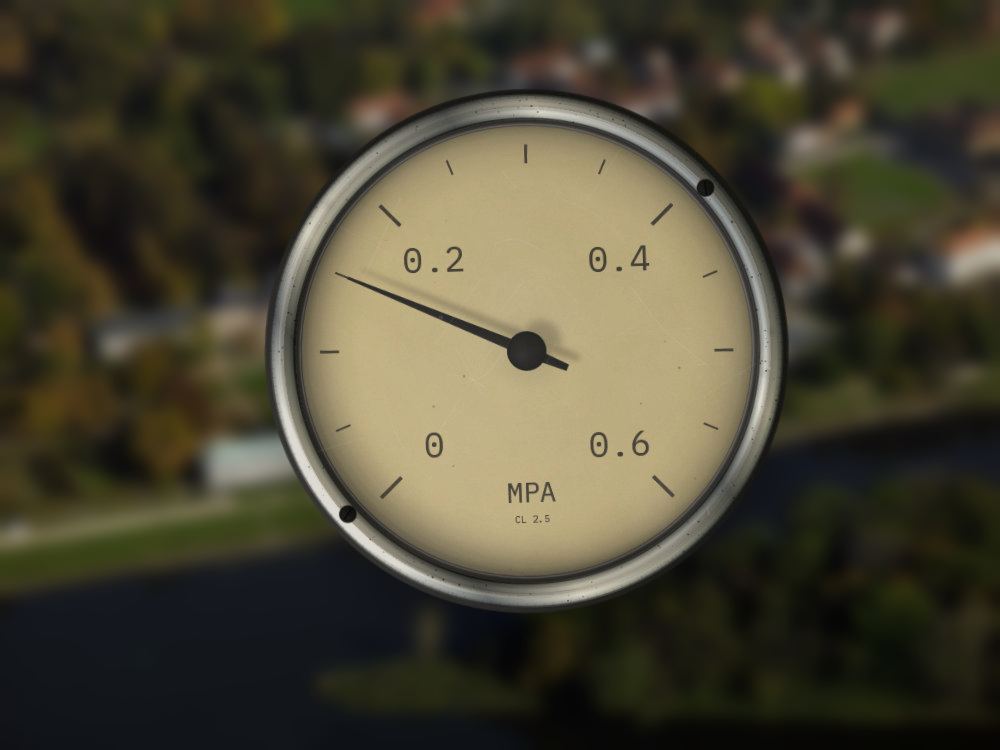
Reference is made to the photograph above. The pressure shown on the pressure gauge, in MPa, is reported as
0.15 MPa
